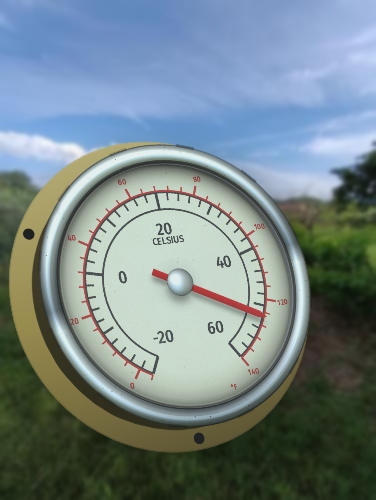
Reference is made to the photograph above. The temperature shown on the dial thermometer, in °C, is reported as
52 °C
